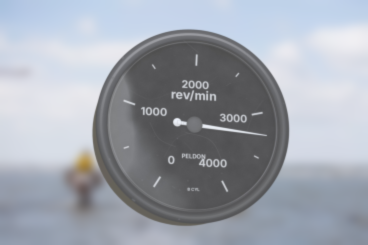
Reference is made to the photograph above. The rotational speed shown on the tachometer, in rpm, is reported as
3250 rpm
